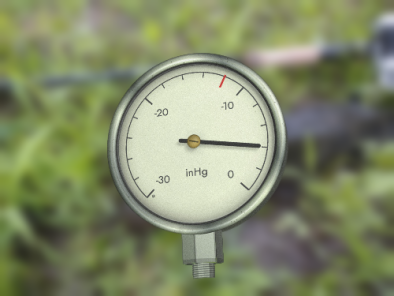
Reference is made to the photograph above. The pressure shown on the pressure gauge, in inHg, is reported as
-4 inHg
